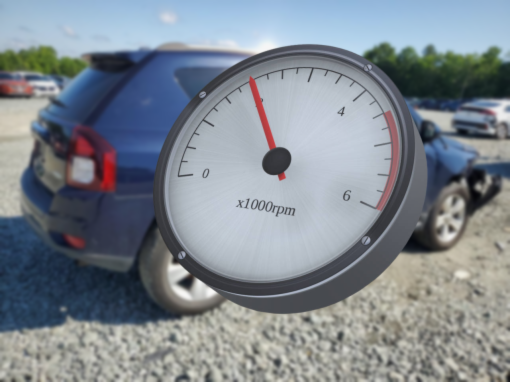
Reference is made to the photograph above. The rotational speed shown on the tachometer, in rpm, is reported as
2000 rpm
